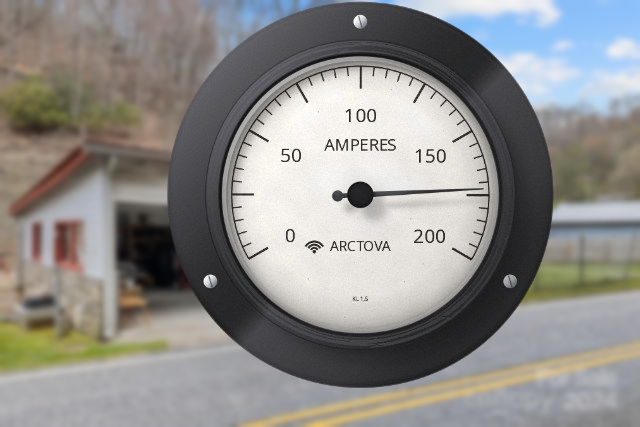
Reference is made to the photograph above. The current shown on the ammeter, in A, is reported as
172.5 A
